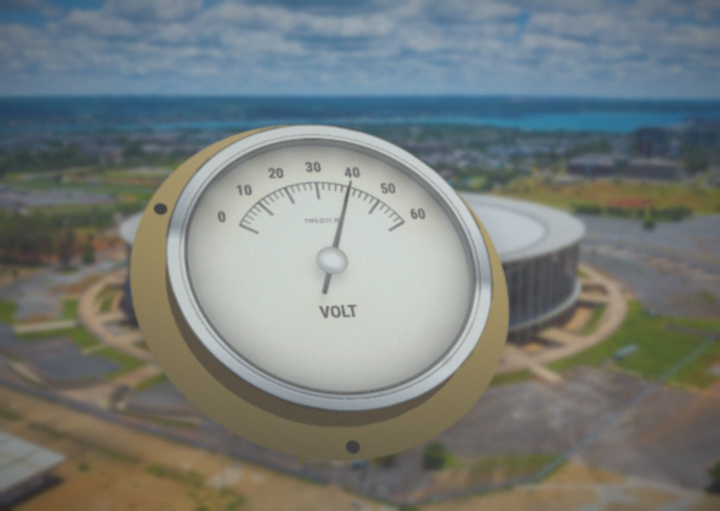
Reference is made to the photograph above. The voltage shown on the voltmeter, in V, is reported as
40 V
